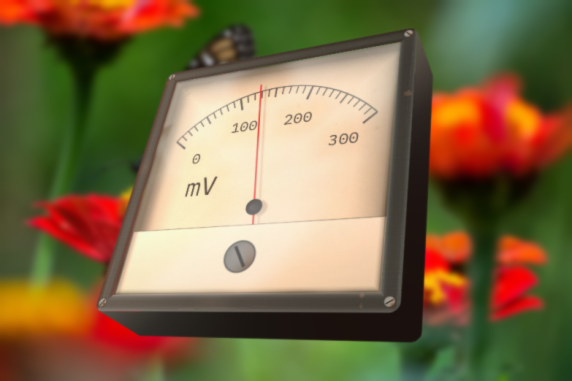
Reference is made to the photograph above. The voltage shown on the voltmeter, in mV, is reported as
130 mV
